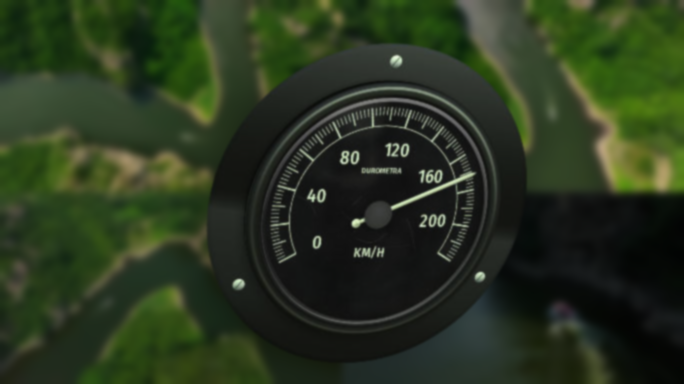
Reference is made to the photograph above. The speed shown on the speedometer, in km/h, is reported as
170 km/h
